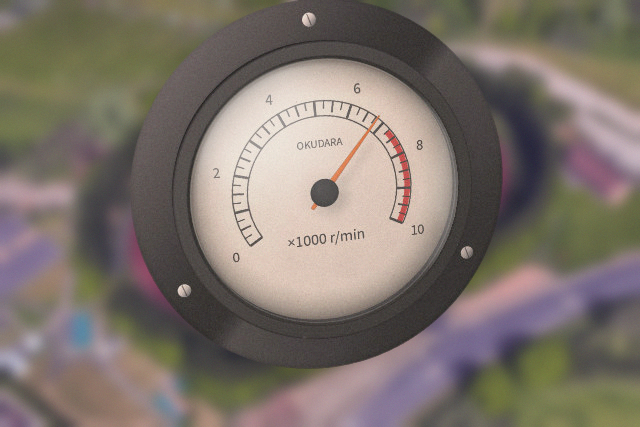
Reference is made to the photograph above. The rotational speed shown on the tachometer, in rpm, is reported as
6750 rpm
